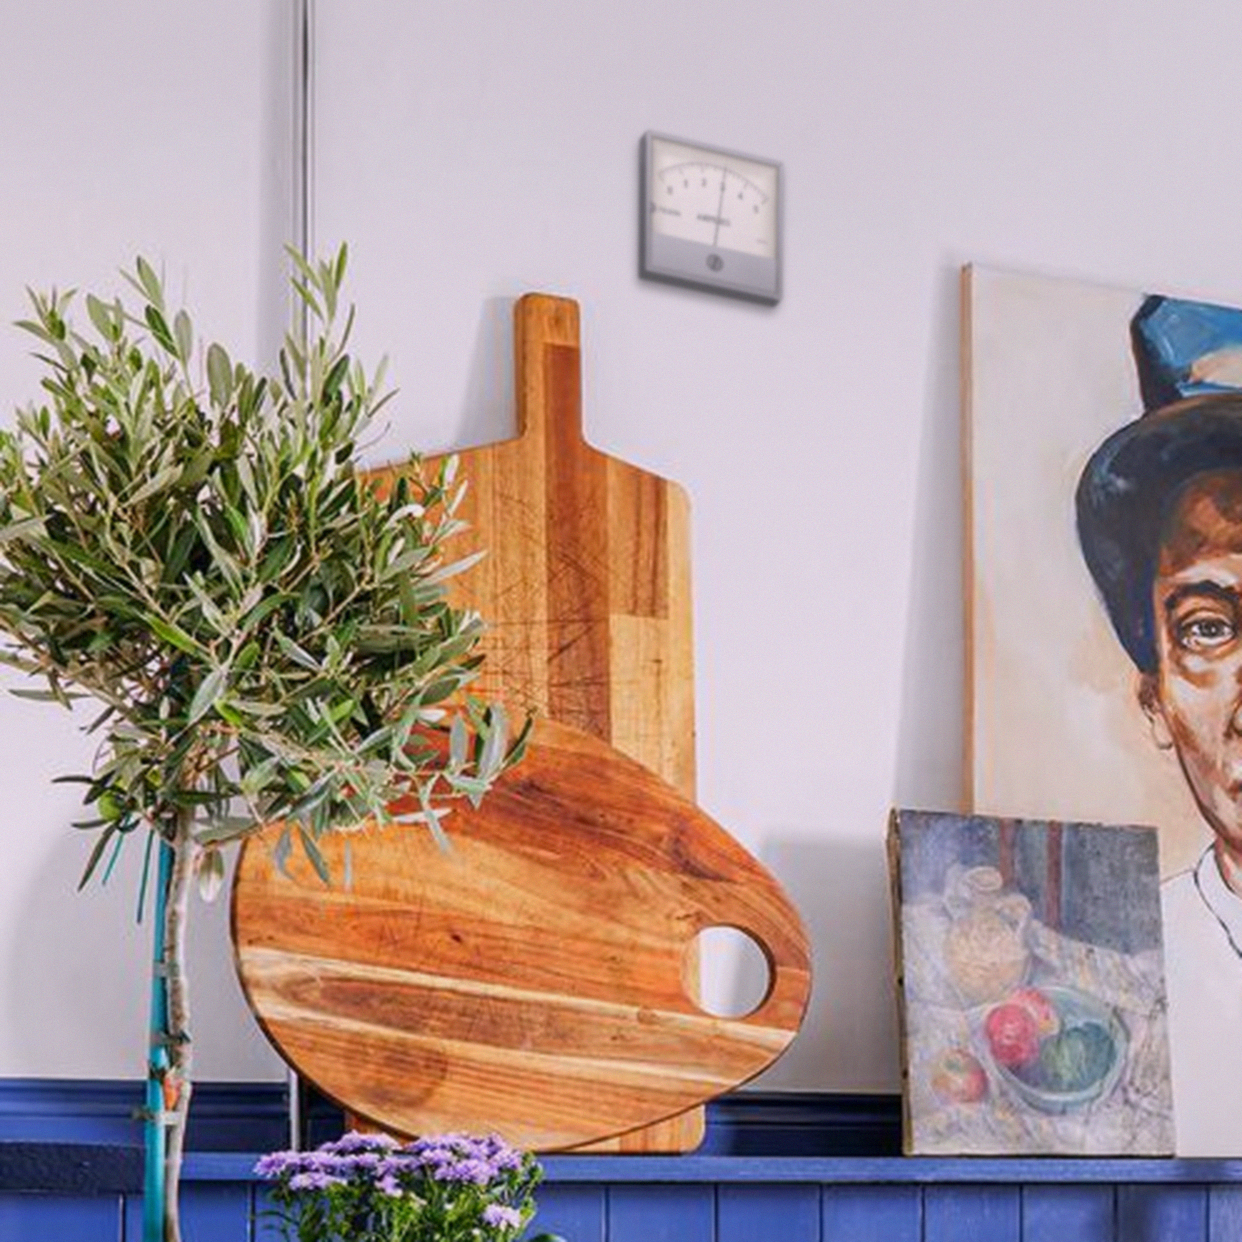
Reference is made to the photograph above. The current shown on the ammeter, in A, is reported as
3 A
